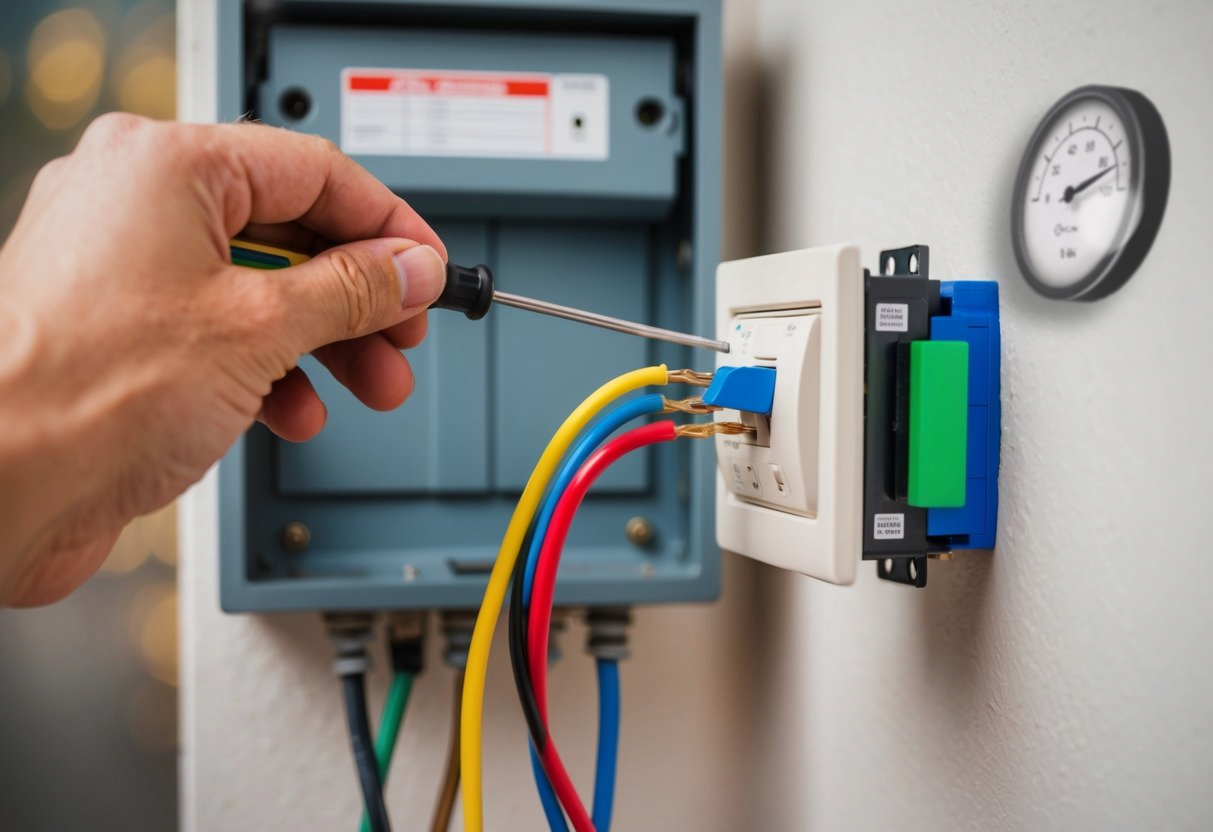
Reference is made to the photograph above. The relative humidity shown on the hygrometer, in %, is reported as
90 %
